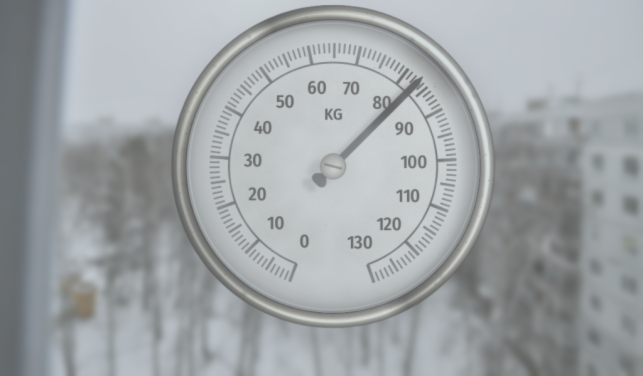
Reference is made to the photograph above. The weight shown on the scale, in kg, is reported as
83 kg
